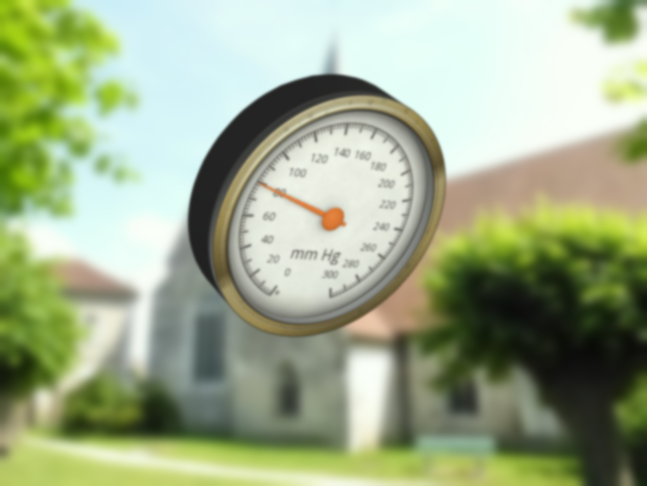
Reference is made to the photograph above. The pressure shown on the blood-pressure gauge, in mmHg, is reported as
80 mmHg
